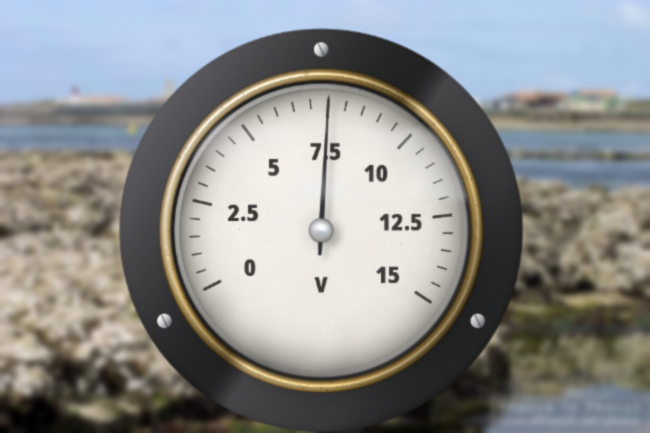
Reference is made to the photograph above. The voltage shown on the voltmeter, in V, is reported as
7.5 V
